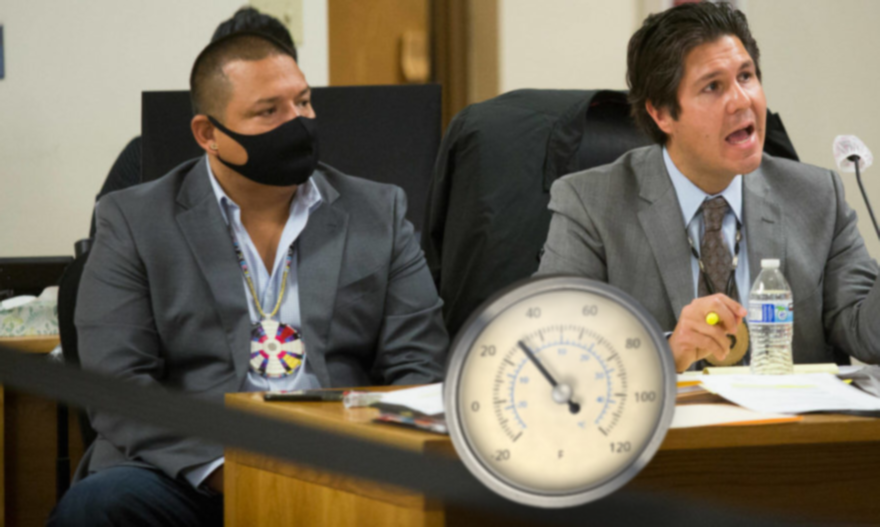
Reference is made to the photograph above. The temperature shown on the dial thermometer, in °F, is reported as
30 °F
